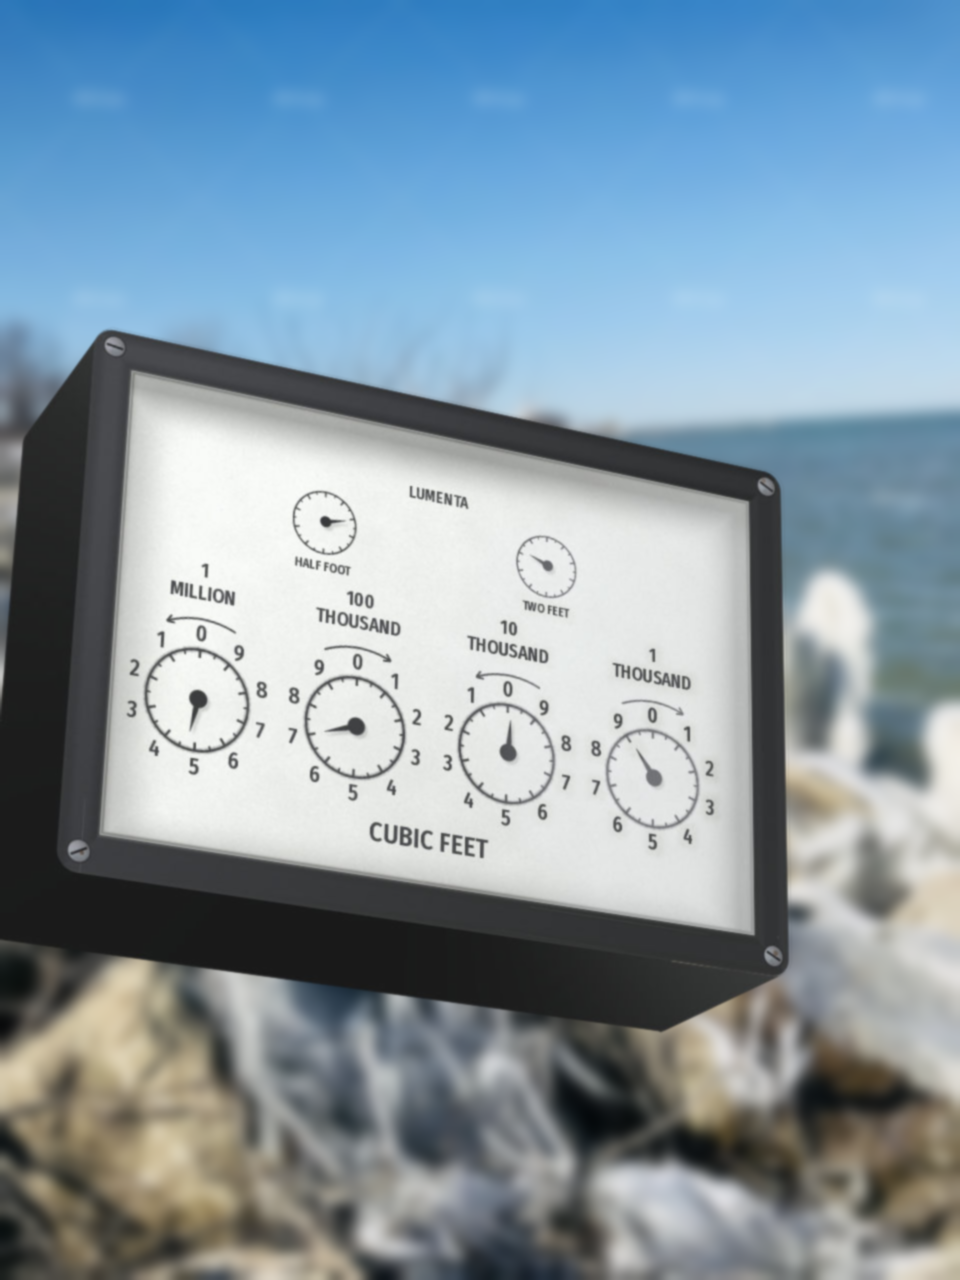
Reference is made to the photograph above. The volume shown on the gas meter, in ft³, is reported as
469900 ft³
